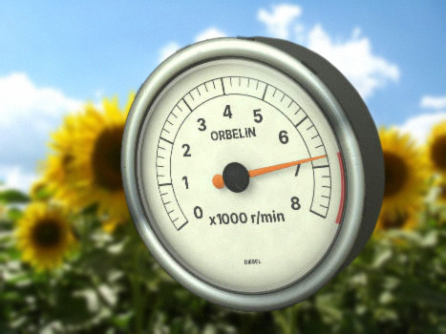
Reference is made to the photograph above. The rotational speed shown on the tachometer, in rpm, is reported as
6800 rpm
